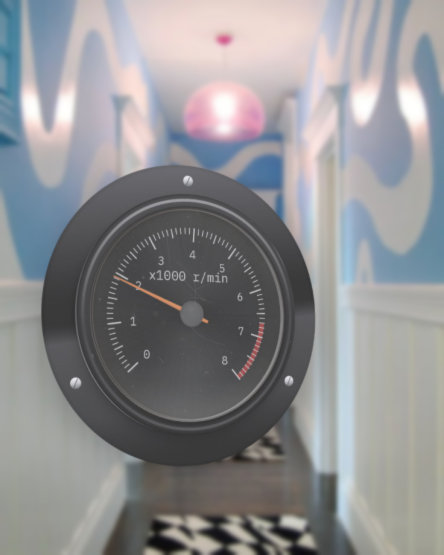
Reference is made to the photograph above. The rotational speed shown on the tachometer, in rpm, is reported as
1900 rpm
